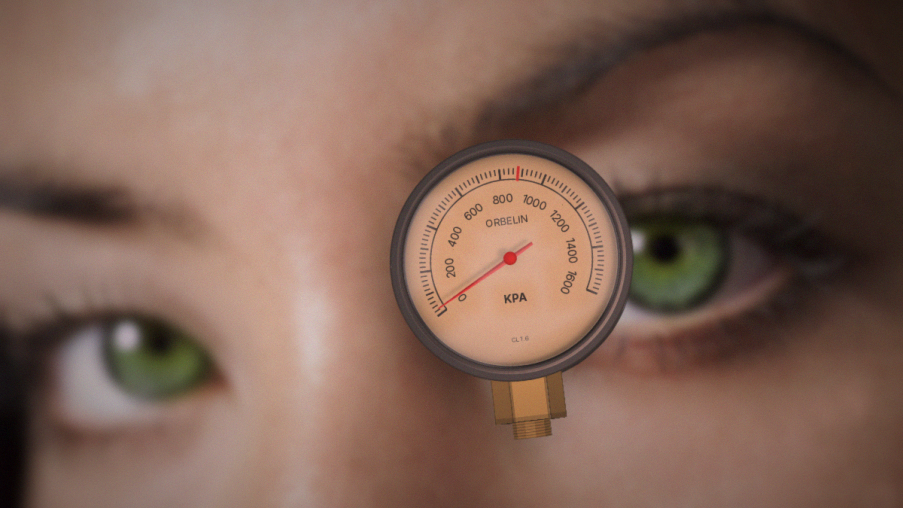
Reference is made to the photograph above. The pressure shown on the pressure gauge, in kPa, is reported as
20 kPa
